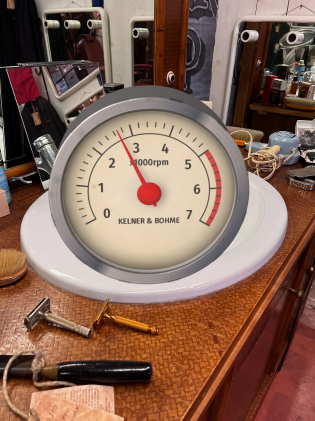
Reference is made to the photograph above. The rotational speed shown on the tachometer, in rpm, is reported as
2700 rpm
